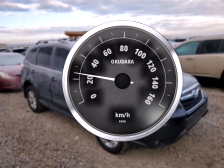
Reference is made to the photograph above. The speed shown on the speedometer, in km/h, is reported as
25 km/h
